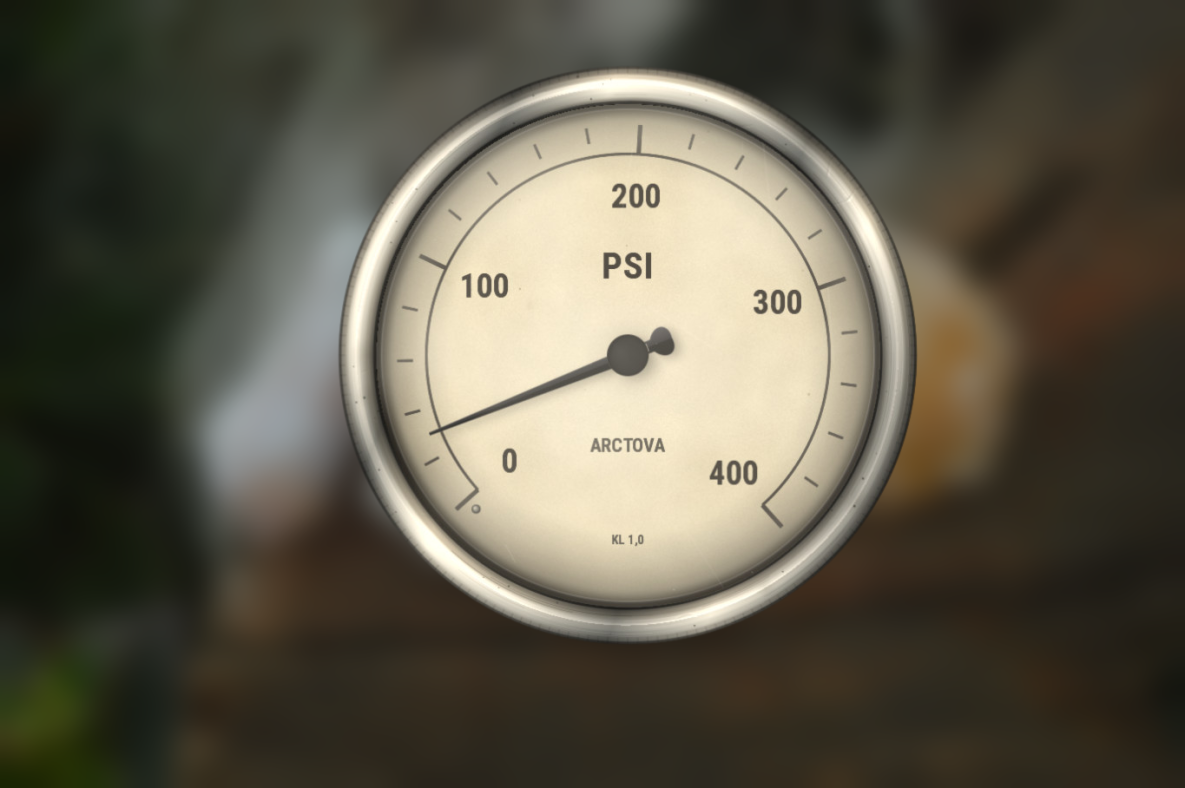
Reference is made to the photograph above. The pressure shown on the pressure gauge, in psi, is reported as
30 psi
